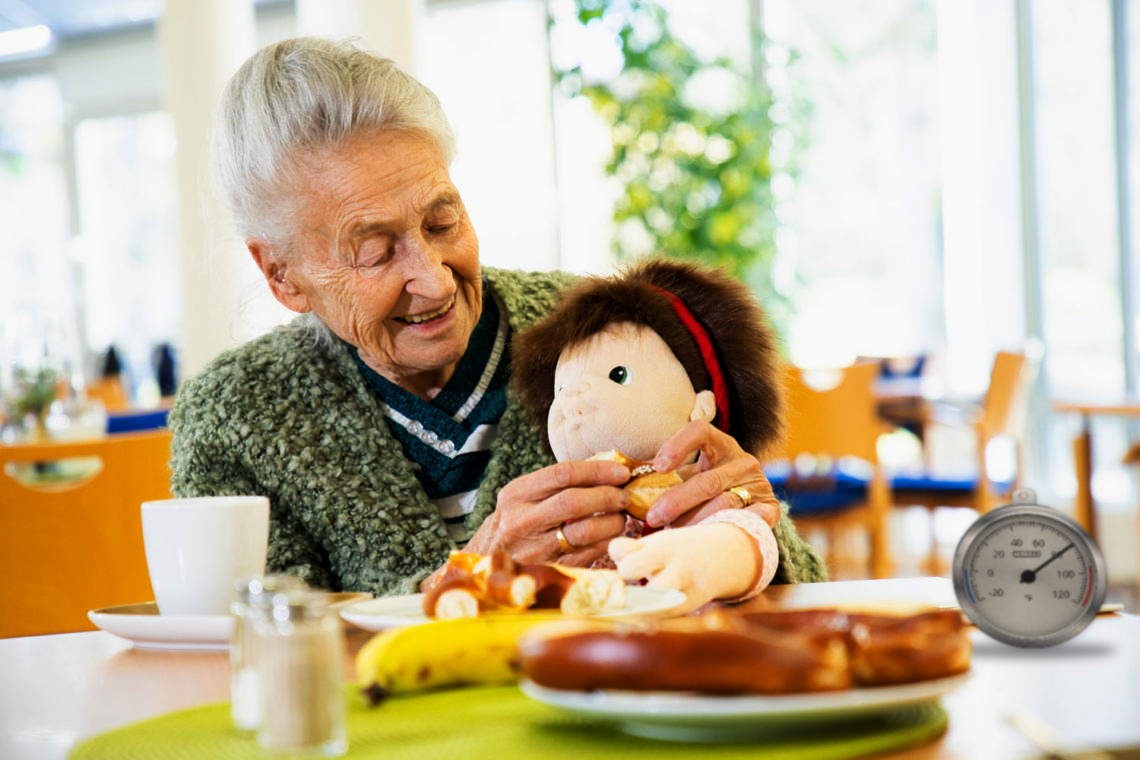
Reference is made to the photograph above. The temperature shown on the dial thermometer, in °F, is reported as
80 °F
